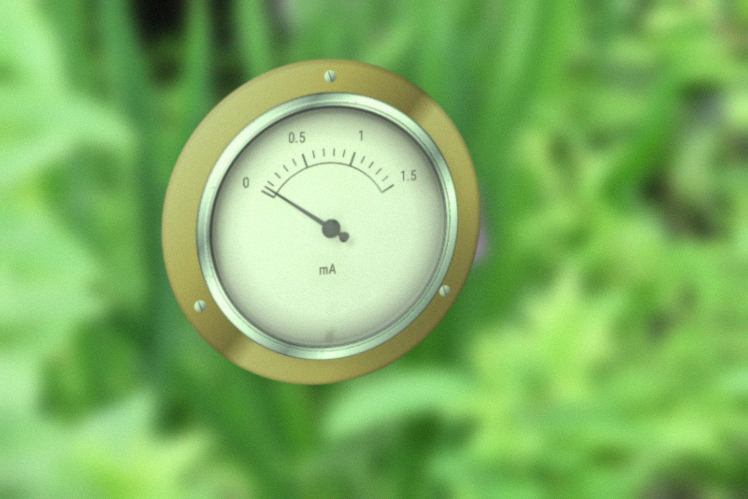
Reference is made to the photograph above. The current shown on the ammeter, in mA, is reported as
0.05 mA
